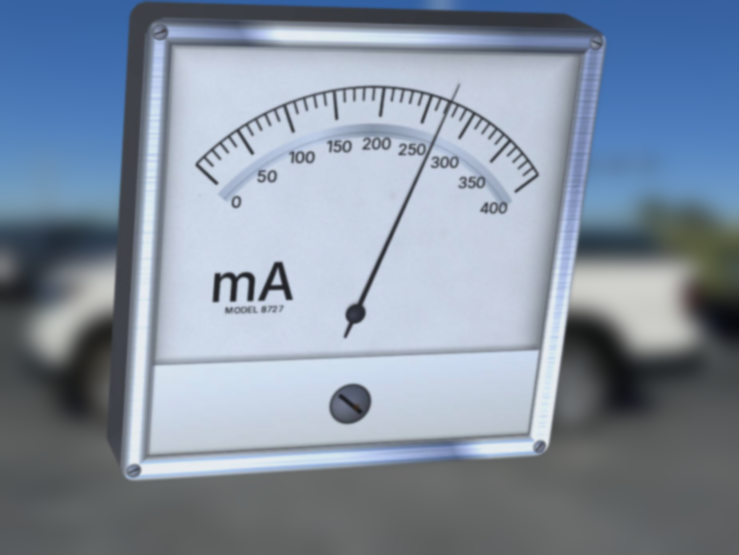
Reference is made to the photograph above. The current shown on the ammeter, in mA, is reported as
270 mA
